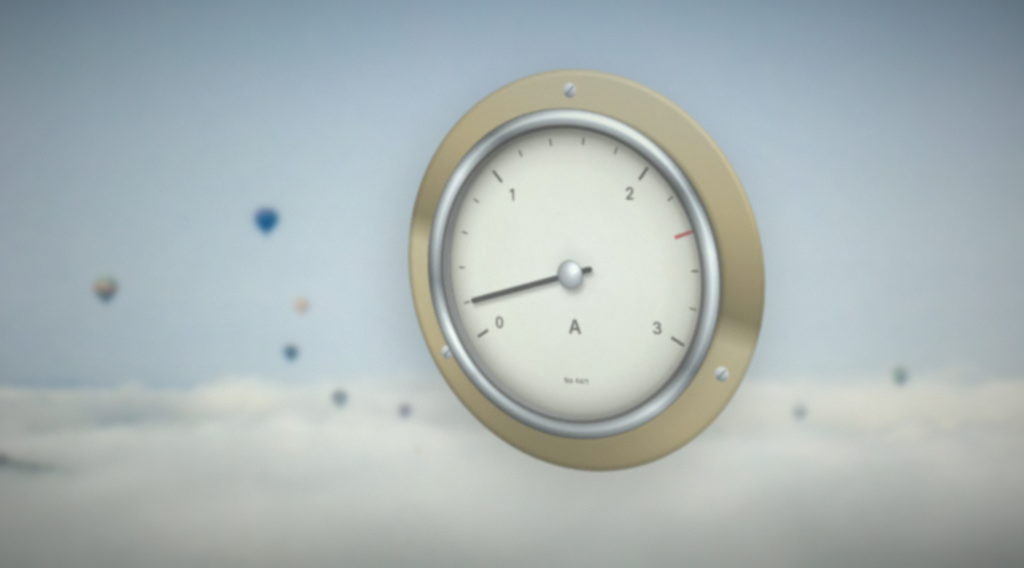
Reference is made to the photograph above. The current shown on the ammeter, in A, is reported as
0.2 A
